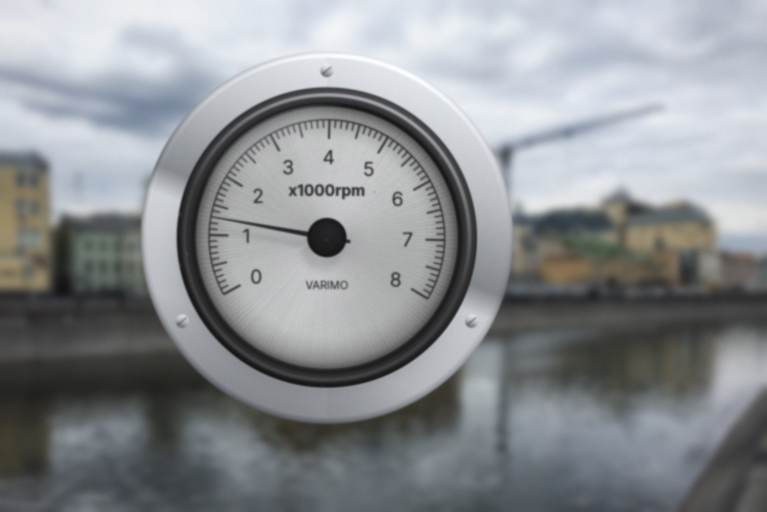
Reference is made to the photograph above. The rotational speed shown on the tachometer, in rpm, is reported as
1300 rpm
